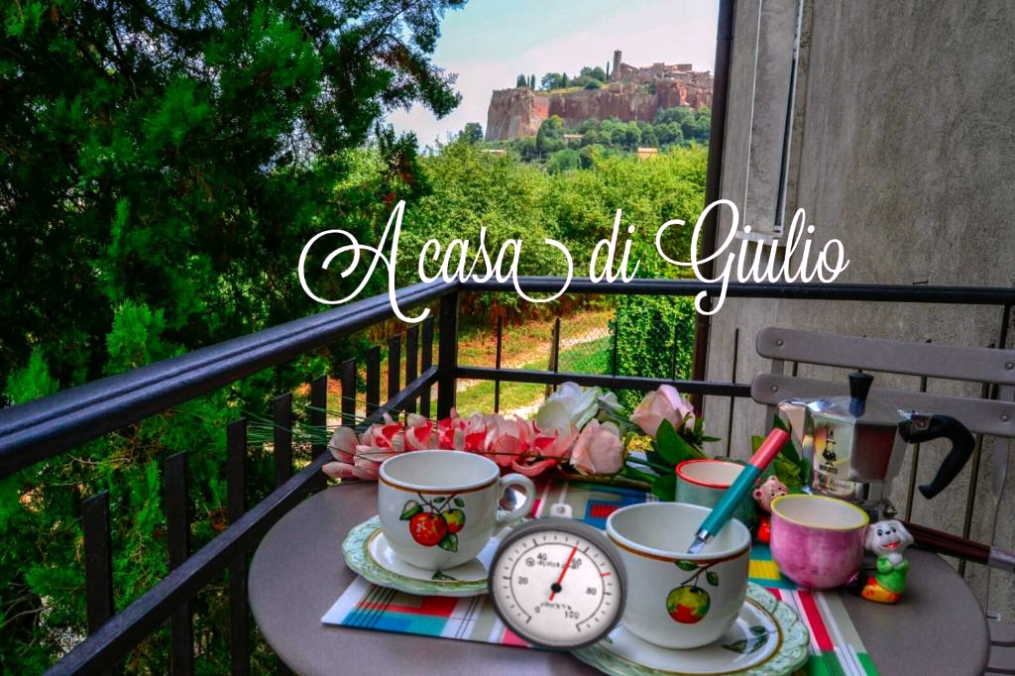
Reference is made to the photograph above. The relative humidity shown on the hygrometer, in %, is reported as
56 %
